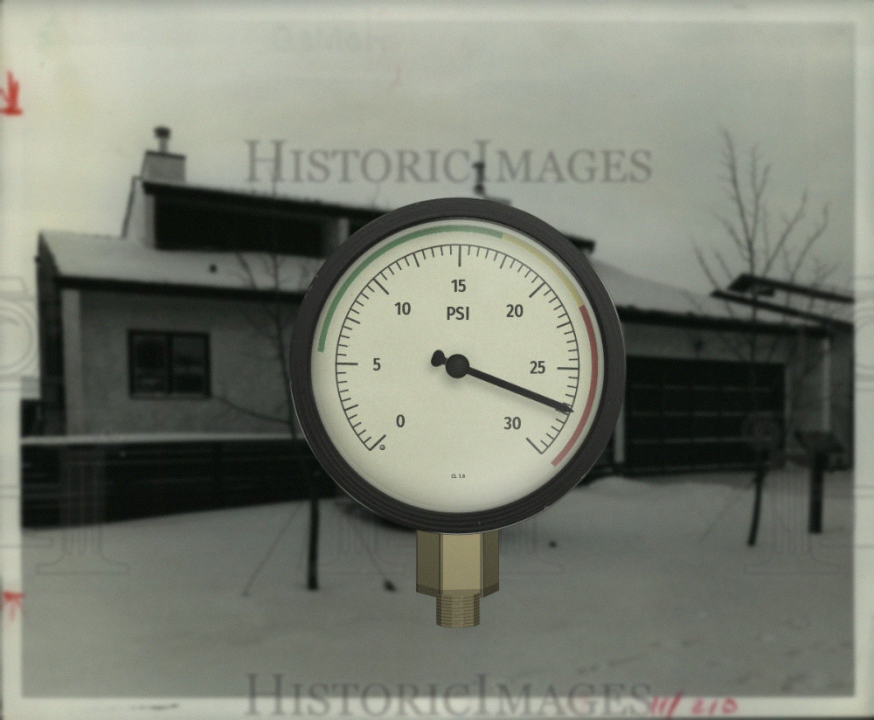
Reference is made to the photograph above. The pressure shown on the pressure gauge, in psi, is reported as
27.25 psi
